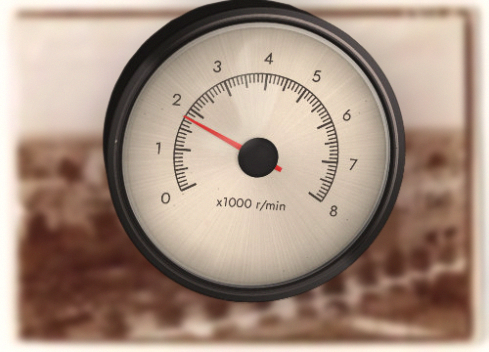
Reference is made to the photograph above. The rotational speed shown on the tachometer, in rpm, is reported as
1800 rpm
